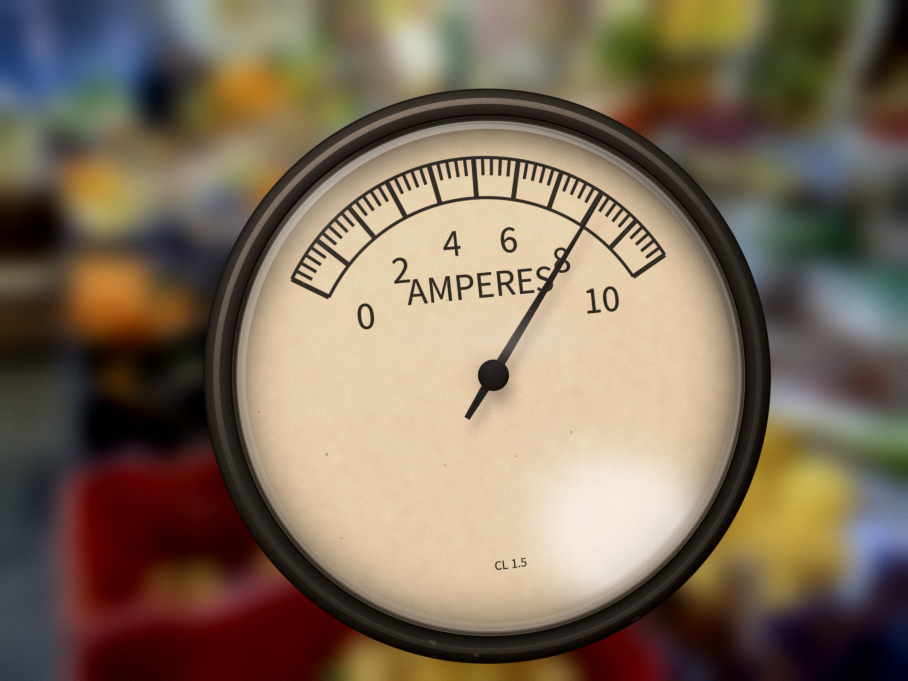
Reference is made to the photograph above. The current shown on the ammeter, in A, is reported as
8 A
